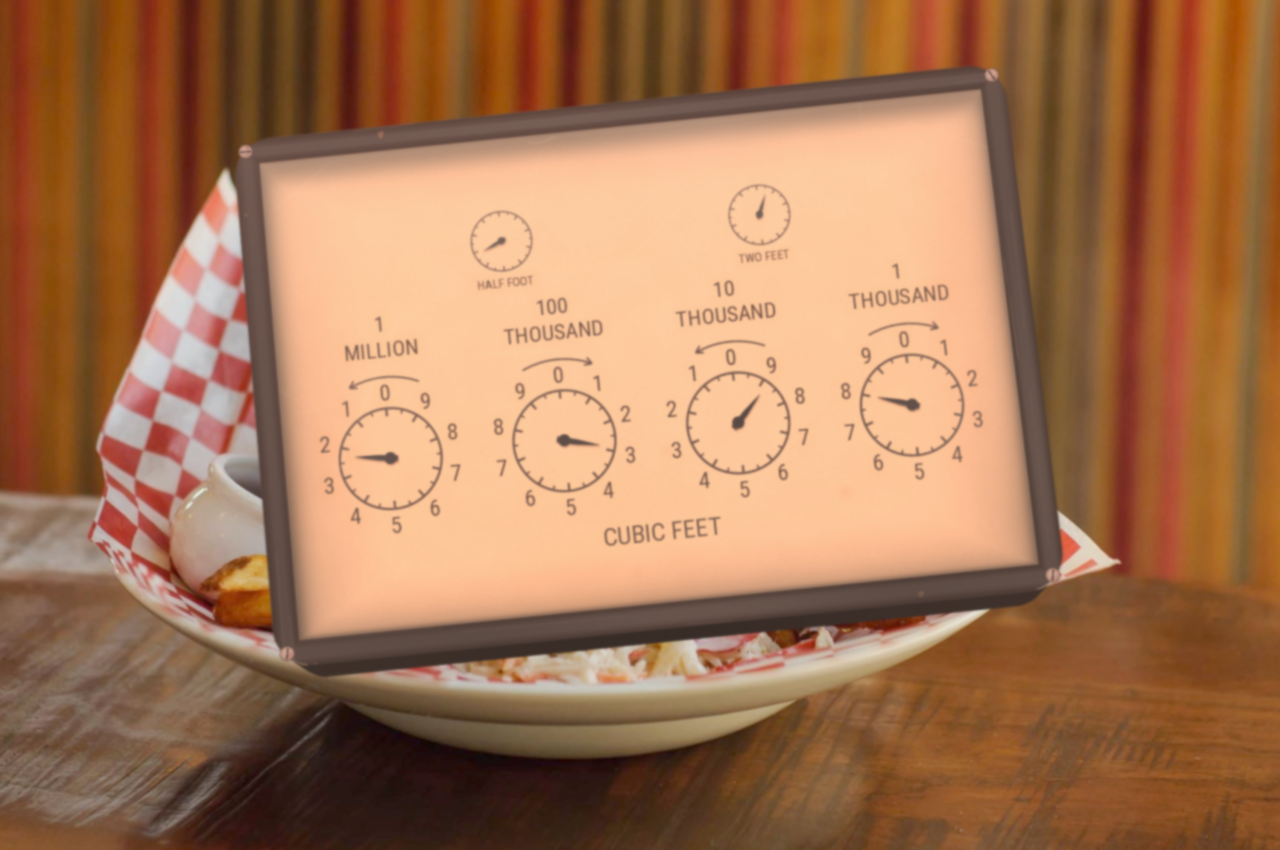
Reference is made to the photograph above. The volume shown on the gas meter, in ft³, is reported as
228800 ft³
